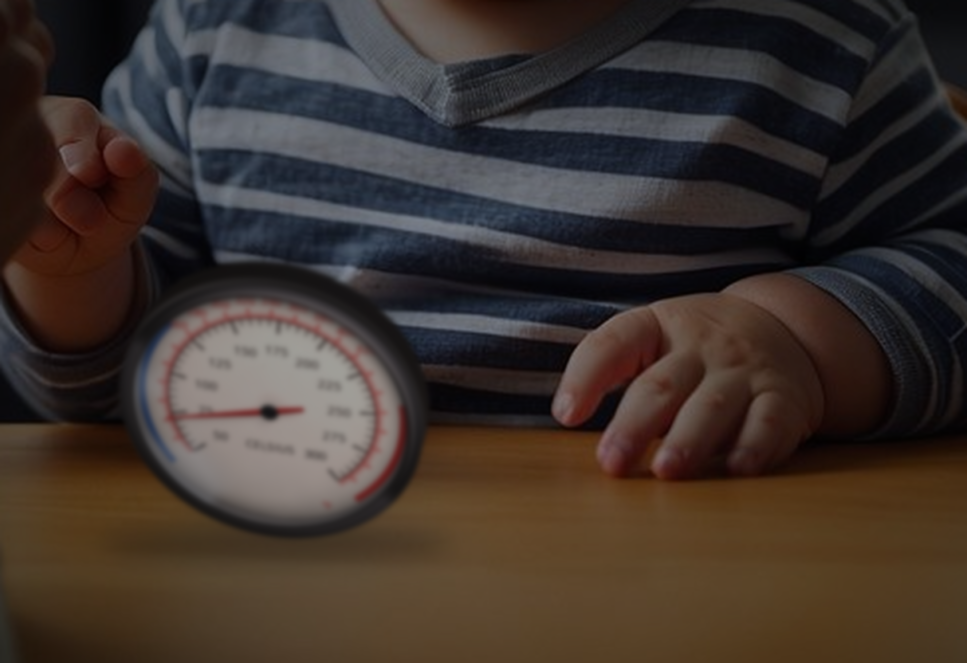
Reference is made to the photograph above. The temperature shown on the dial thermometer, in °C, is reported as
75 °C
